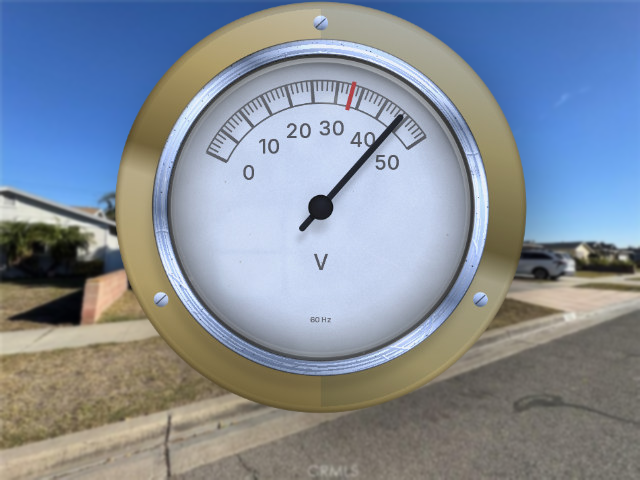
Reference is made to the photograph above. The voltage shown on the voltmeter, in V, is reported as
44 V
